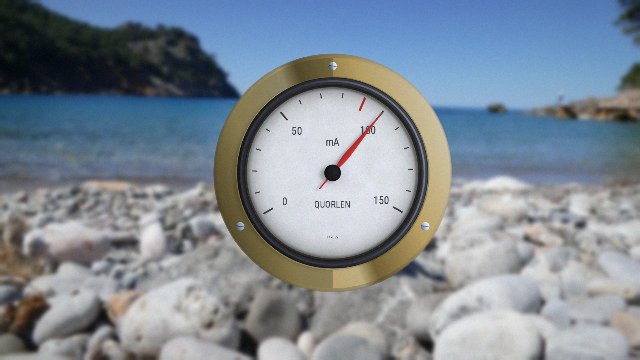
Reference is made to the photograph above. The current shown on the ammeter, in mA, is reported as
100 mA
